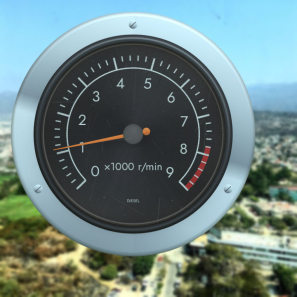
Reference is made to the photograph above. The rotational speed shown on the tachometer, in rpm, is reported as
1100 rpm
